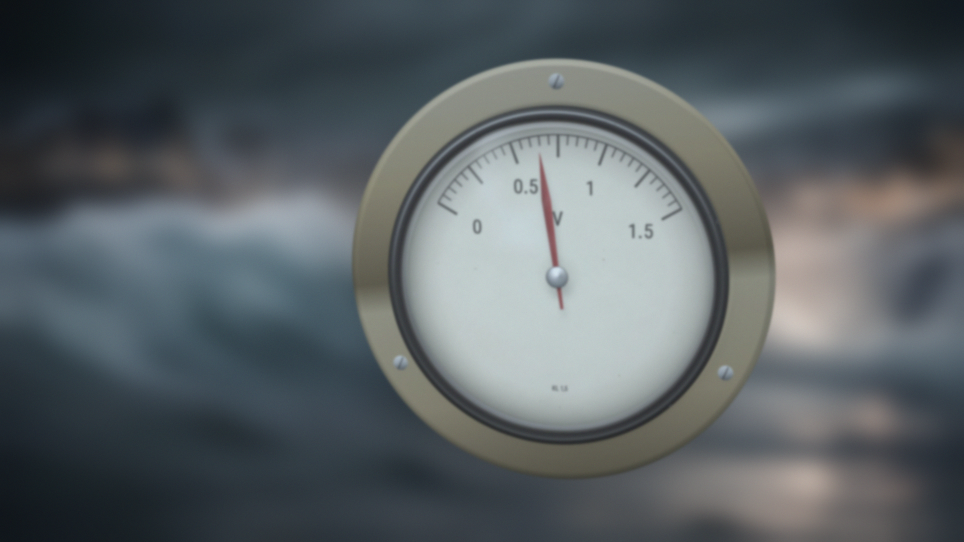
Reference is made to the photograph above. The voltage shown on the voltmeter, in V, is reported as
0.65 V
